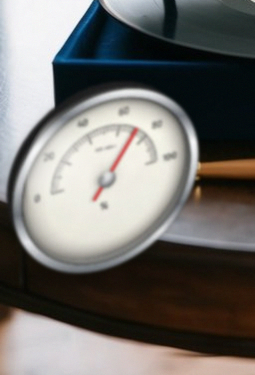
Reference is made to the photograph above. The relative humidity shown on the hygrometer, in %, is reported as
70 %
